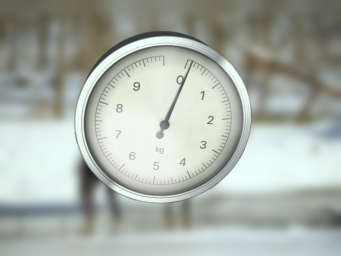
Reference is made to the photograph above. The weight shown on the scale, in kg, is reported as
0.1 kg
